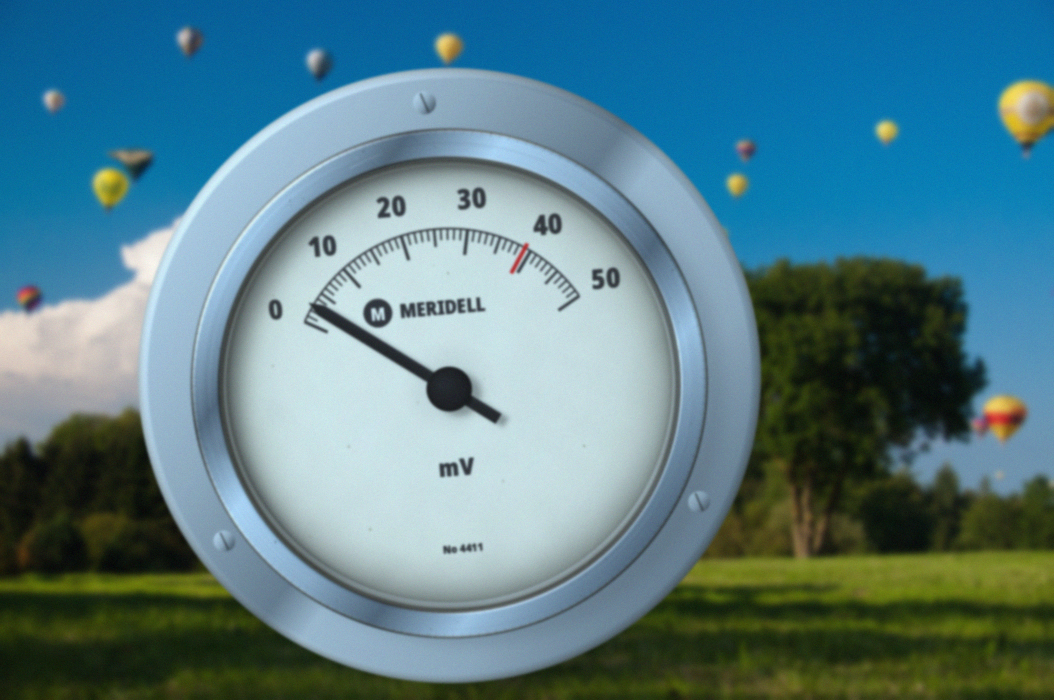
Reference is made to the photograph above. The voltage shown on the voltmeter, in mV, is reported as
3 mV
